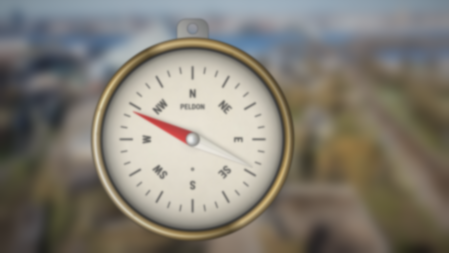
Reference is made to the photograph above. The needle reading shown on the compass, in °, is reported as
295 °
